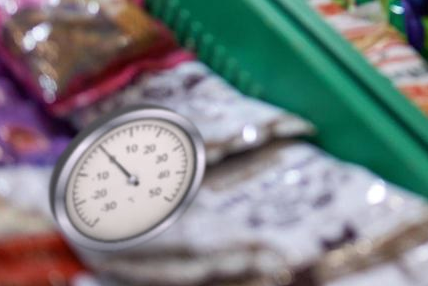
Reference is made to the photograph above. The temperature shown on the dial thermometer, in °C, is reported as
0 °C
